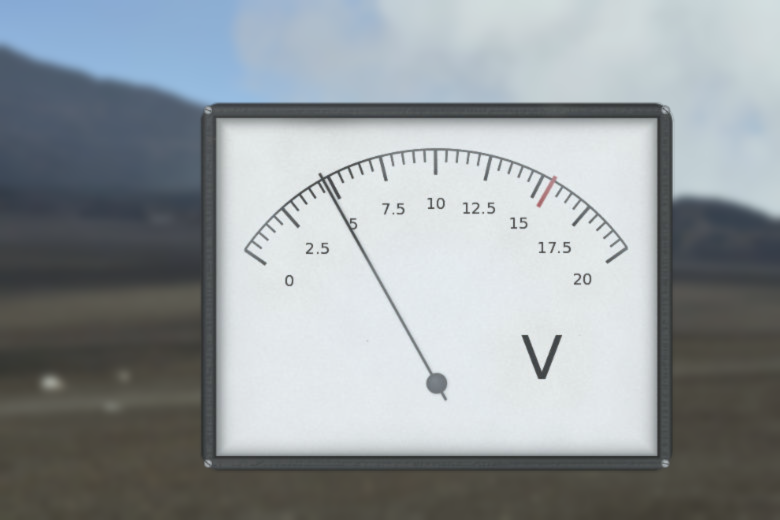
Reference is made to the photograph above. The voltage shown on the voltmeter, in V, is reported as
4.75 V
